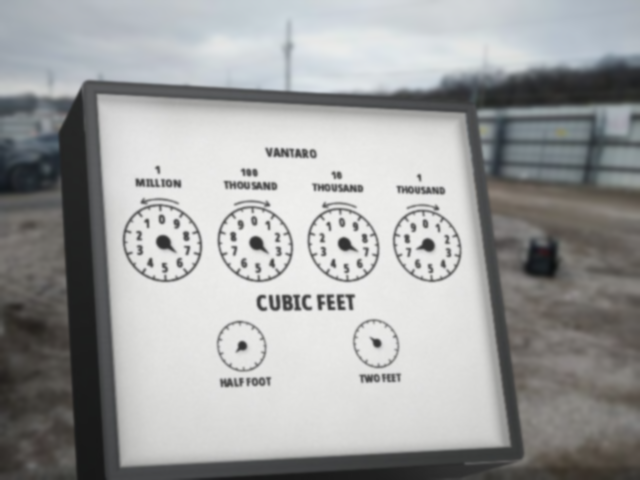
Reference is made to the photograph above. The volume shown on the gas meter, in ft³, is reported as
636700 ft³
